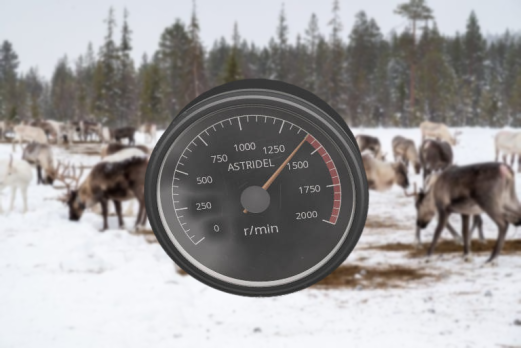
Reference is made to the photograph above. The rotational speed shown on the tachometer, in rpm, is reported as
1400 rpm
